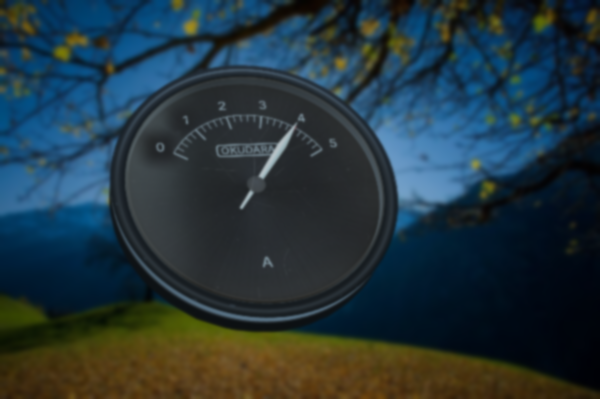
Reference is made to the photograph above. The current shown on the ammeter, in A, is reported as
4 A
